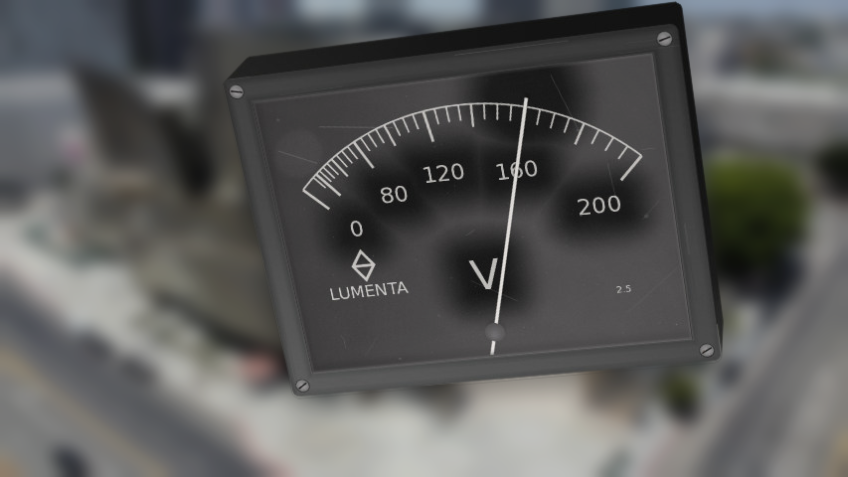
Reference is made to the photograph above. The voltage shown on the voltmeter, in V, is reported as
160 V
